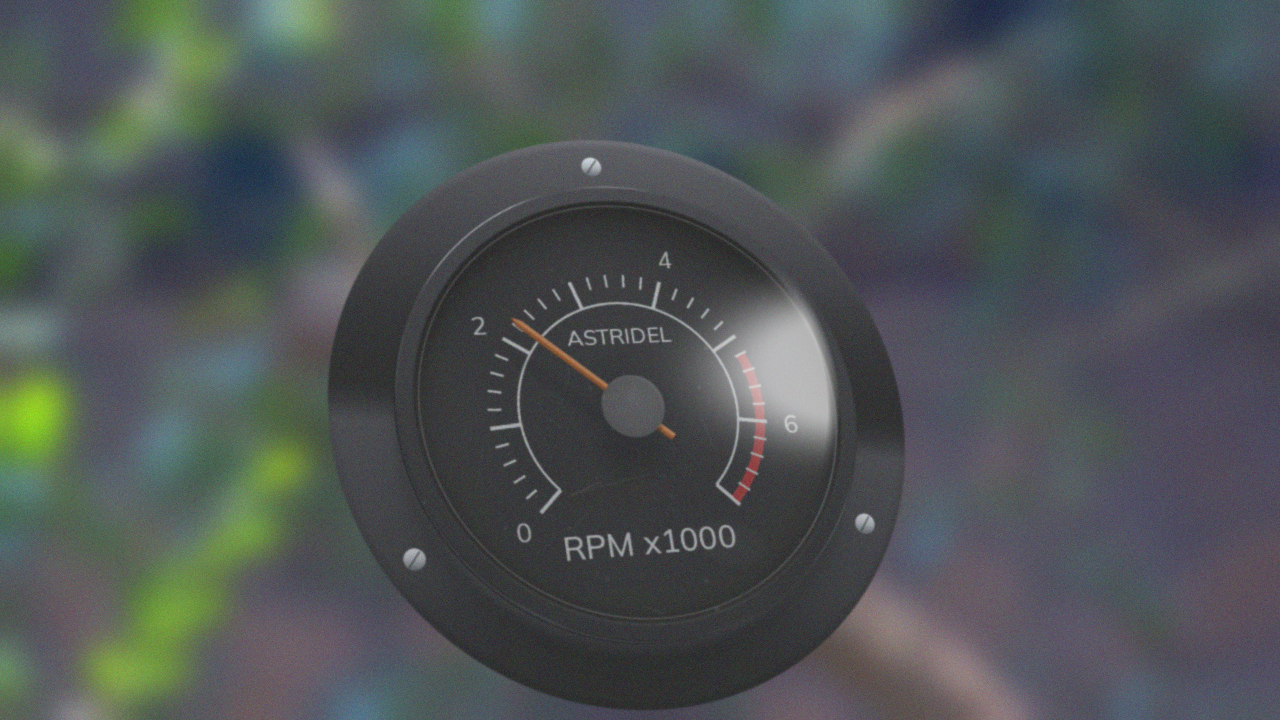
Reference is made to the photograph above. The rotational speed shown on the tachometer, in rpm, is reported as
2200 rpm
